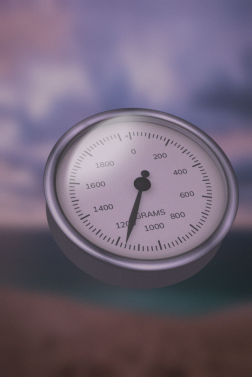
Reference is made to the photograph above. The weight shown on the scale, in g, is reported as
1160 g
